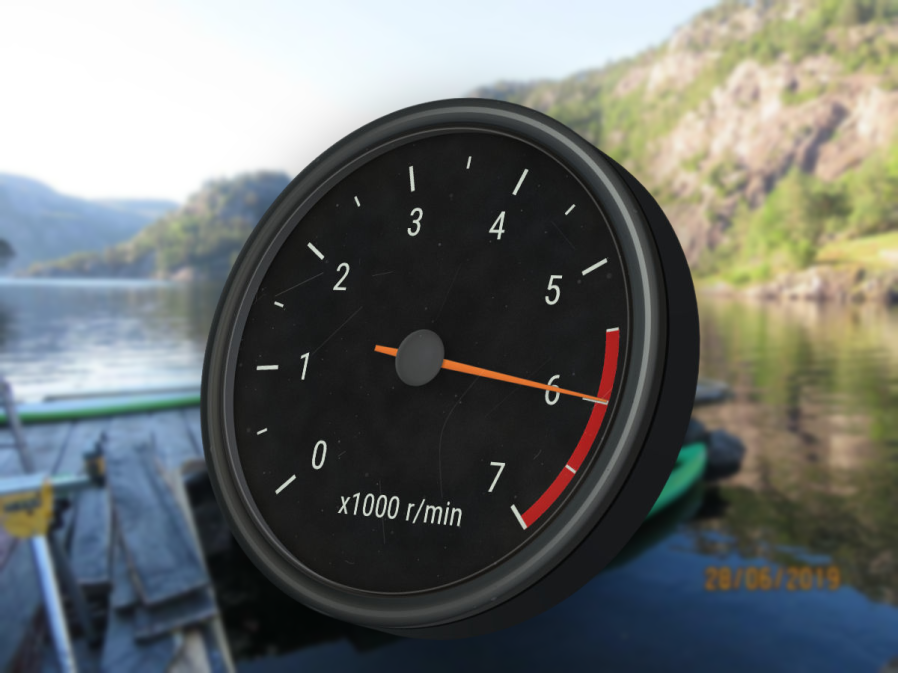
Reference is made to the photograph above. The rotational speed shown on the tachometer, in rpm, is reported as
6000 rpm
